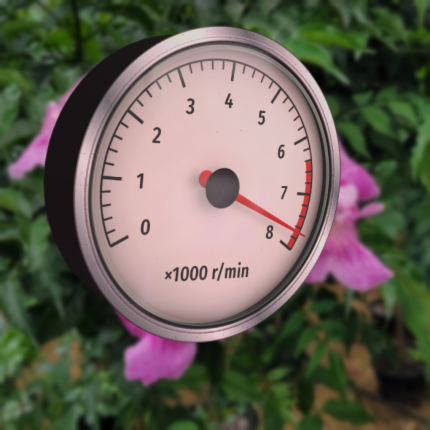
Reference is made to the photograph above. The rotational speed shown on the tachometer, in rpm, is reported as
7700 rpm
